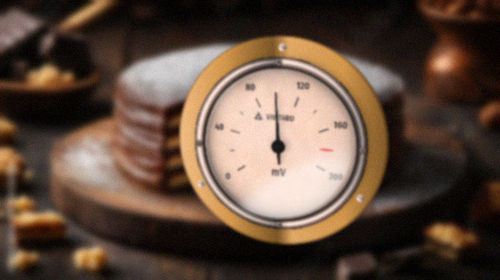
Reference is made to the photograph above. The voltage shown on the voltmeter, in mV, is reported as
100 mV
